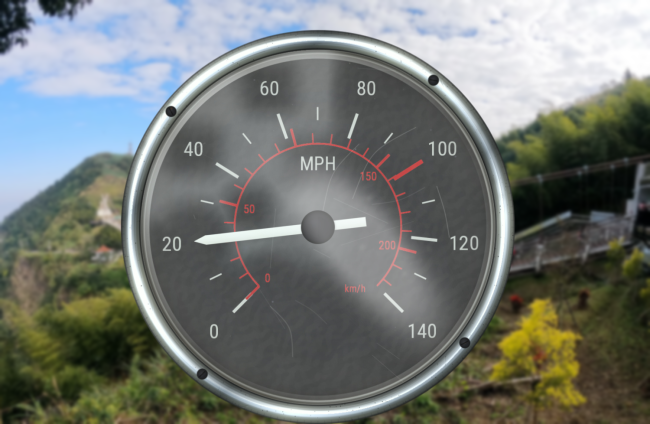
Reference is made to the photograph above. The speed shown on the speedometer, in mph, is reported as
20 mph
